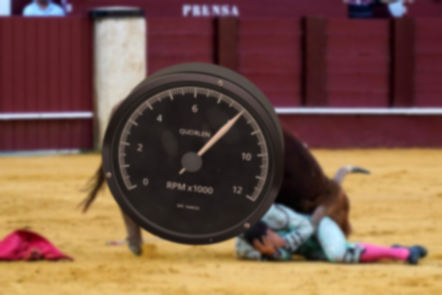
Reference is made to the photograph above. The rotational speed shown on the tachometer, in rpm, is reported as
8000 rpm
